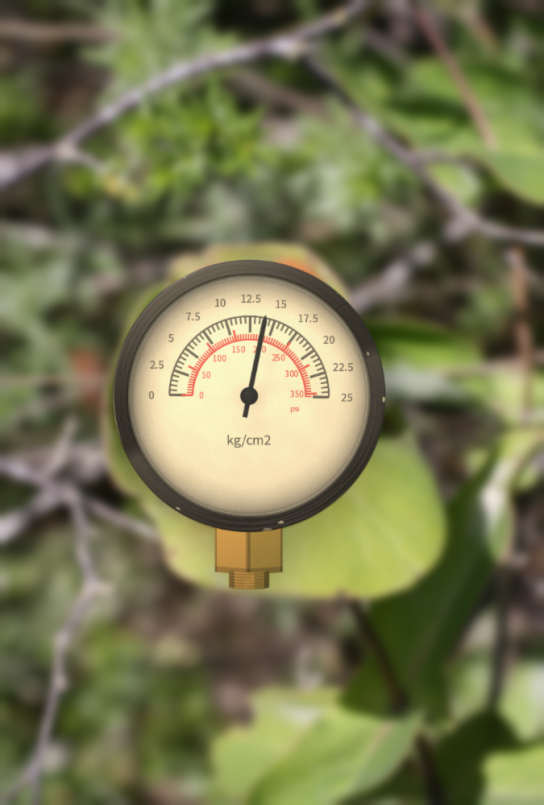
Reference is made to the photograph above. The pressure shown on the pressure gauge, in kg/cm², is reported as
14 kg/cm²
